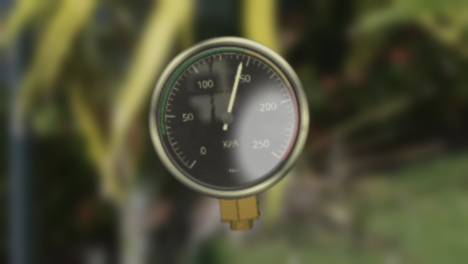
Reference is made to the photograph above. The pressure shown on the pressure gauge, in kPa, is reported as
145 kPa
